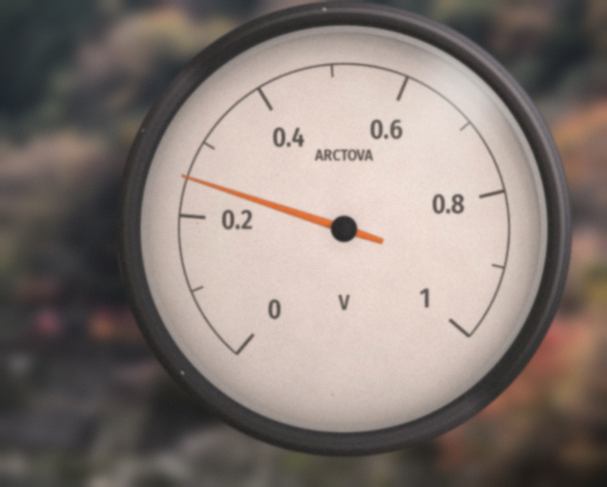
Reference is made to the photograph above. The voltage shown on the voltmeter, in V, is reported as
0.25 V
